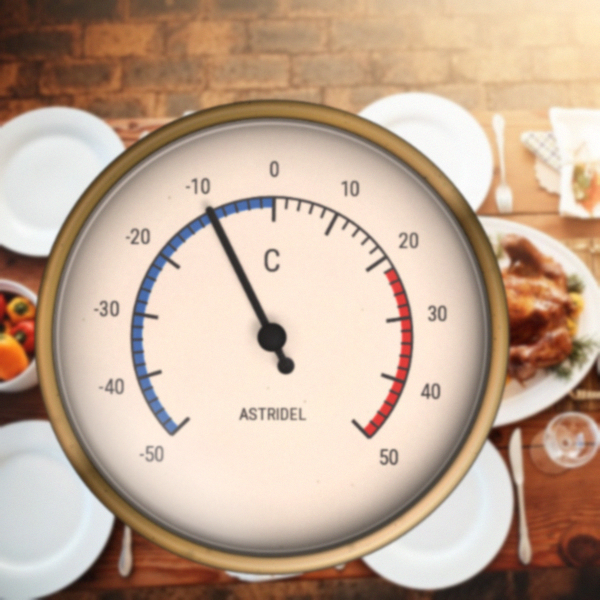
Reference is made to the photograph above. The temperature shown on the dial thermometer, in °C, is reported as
-10 °C
